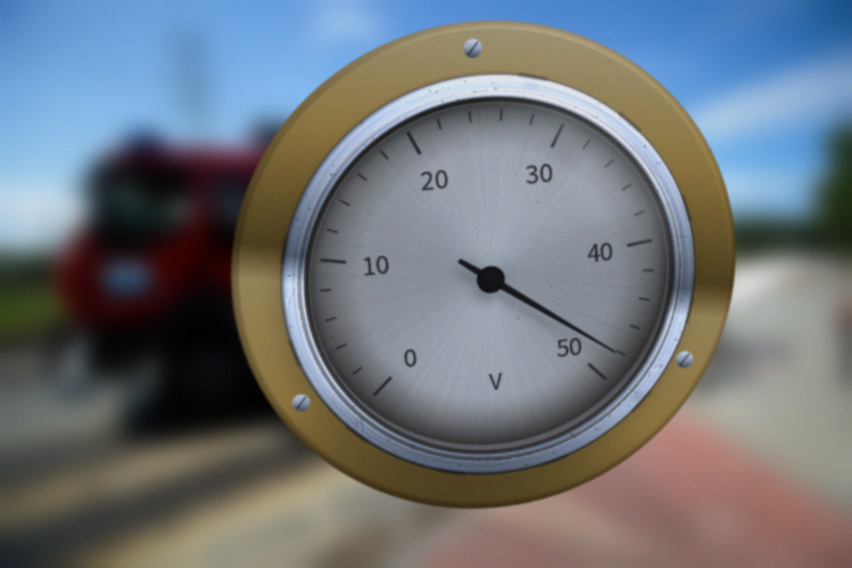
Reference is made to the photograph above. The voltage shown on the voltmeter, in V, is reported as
48 V
